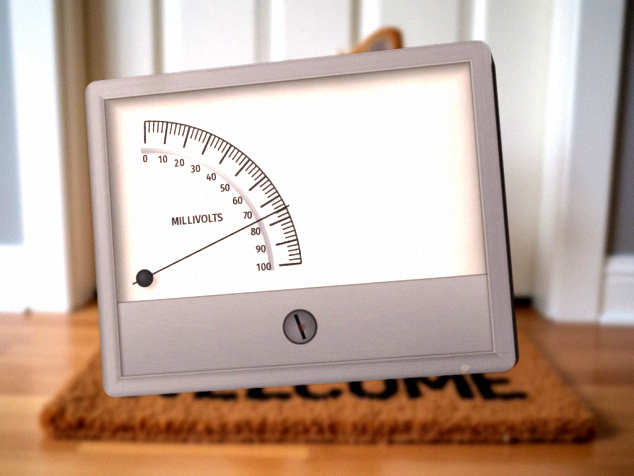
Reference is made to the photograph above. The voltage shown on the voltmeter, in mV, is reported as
76 mV
